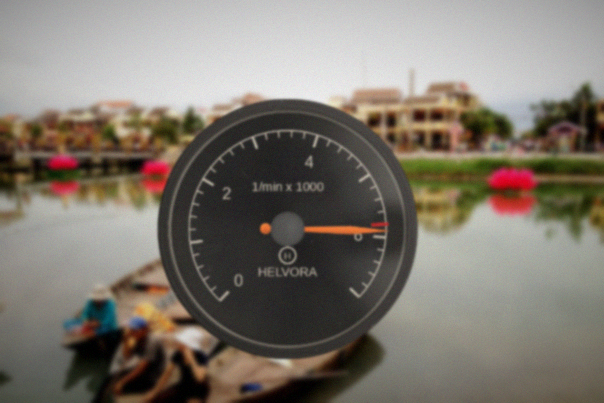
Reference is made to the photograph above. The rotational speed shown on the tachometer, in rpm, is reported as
5900 rpm
